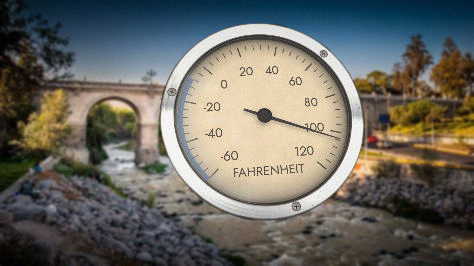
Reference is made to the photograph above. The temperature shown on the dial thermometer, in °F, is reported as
104 °F
